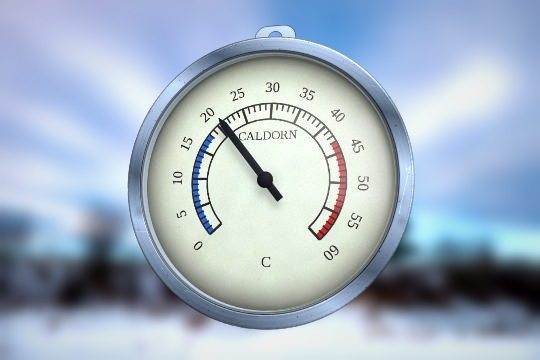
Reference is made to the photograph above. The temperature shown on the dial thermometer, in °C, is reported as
21 °C
